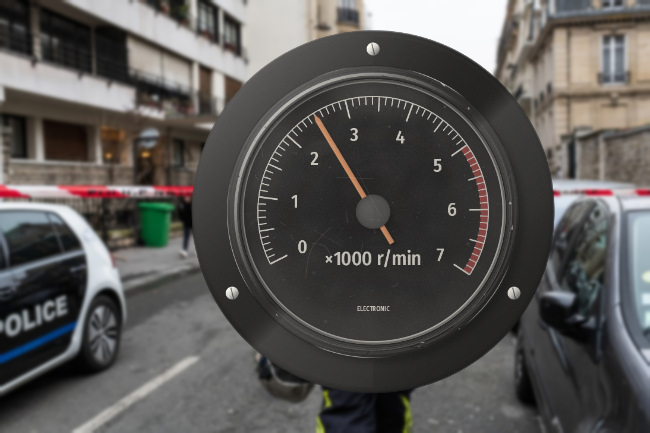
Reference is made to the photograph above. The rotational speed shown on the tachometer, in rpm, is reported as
2500 rpm
